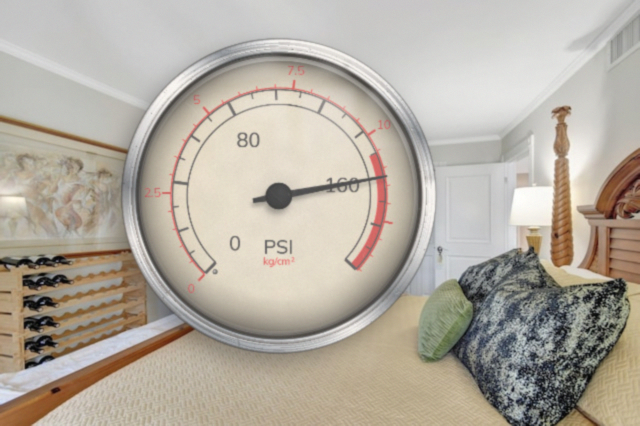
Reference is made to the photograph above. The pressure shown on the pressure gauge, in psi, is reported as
160 psi
